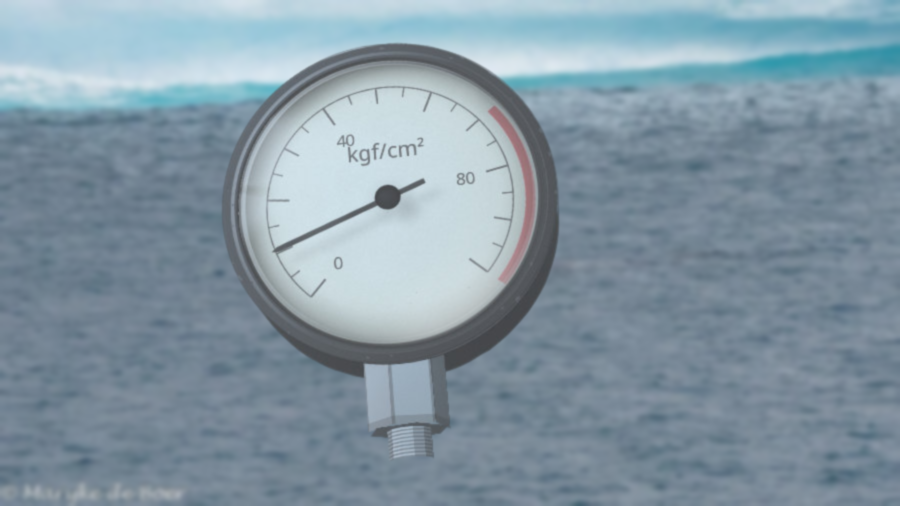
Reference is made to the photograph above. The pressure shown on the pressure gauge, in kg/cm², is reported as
10 kg/cm²
